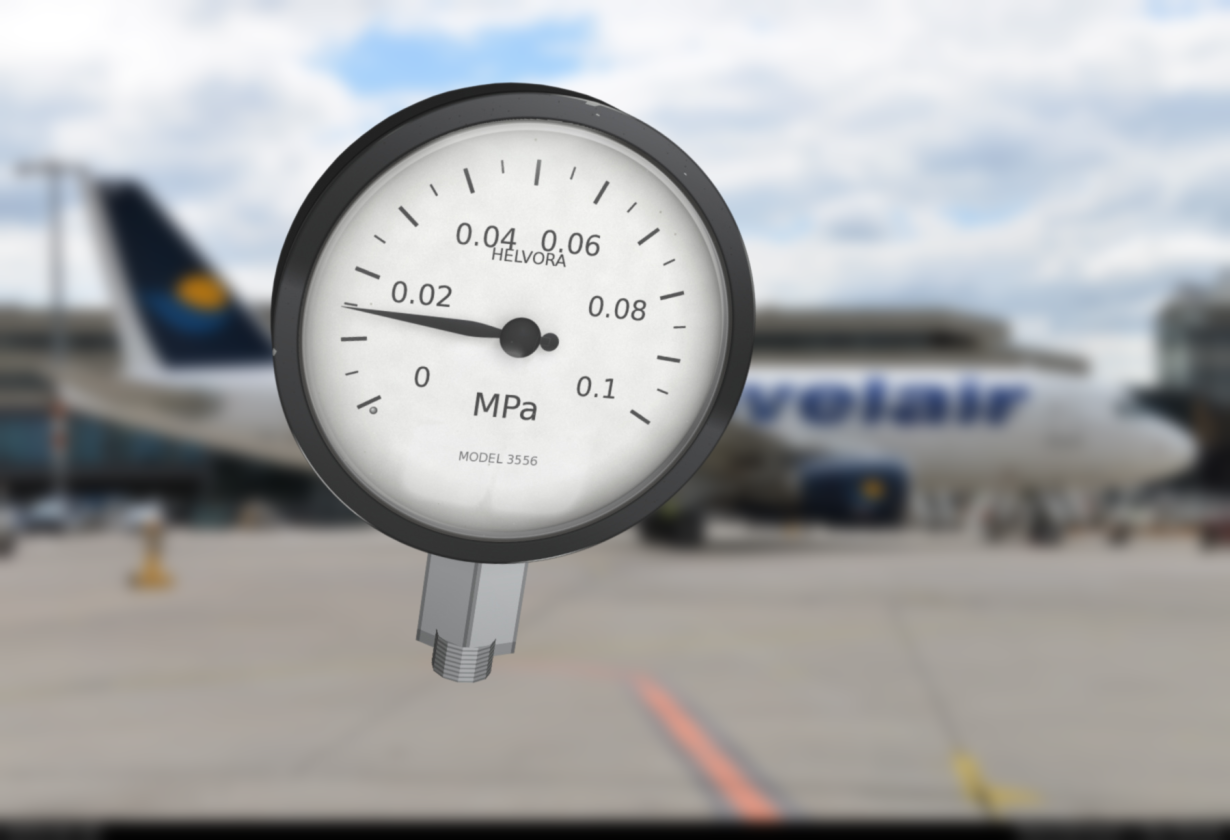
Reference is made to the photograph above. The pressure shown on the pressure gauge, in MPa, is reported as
0.015 MPa
